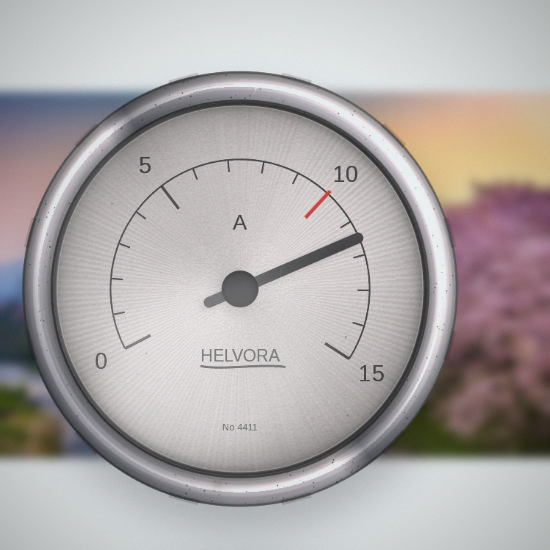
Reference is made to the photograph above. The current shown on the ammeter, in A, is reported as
11.5 A
